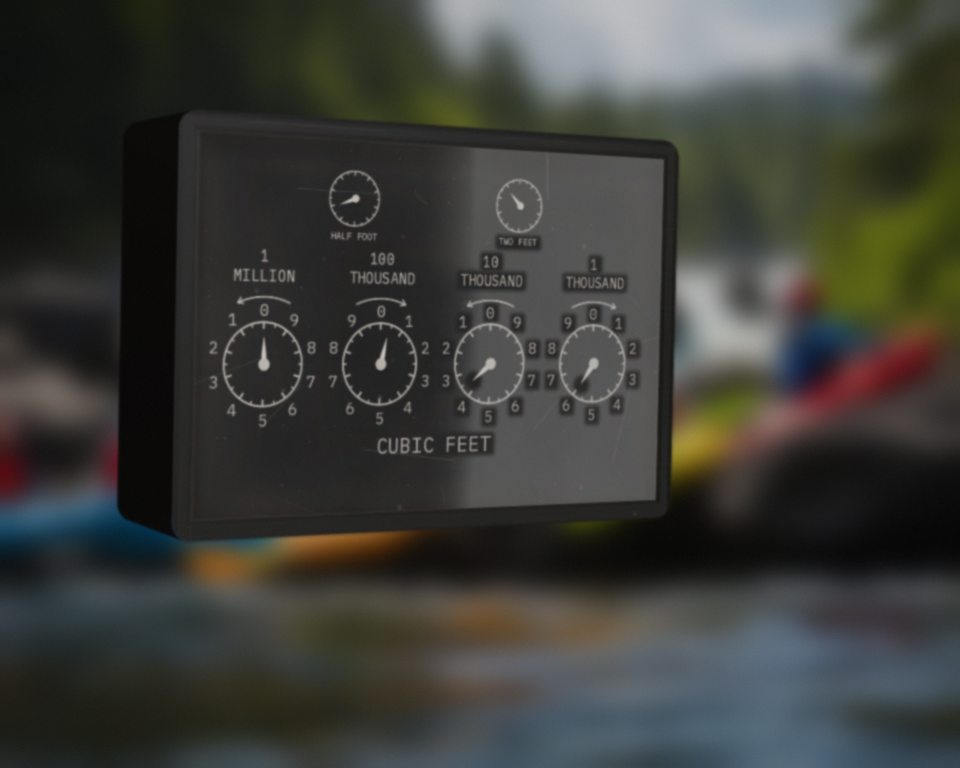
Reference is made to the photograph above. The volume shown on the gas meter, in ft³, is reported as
3600 ft³
